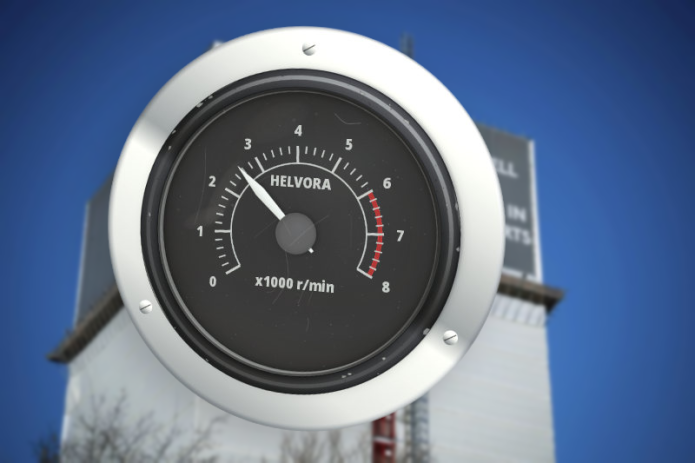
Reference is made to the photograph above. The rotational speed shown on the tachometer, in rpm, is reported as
2600 rpm
